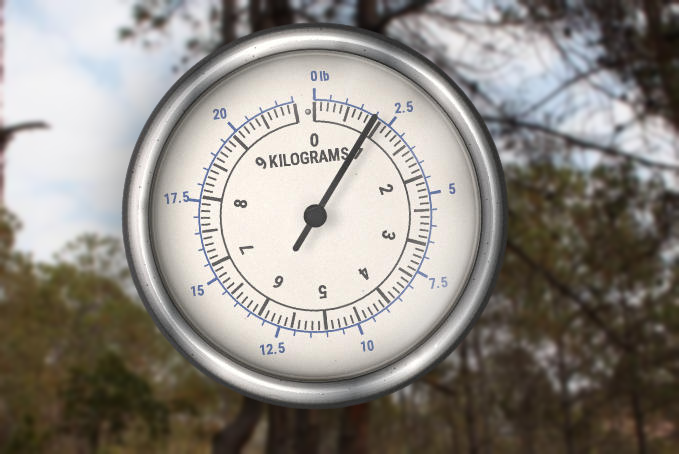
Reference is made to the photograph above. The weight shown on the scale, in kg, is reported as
0.9 kg
